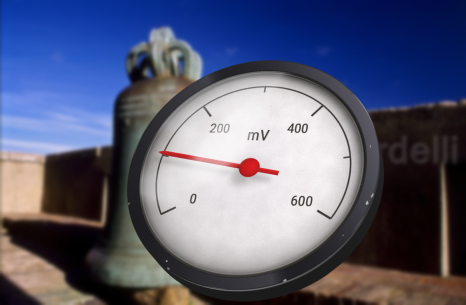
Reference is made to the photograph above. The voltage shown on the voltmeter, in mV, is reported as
100 mV
